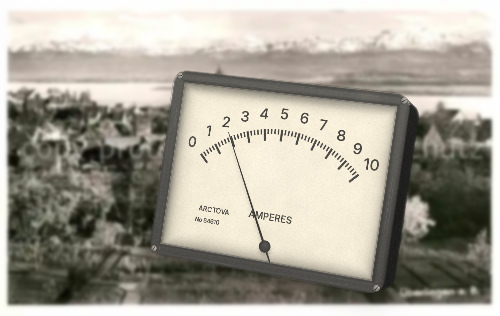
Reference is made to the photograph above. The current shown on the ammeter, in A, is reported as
2 A
